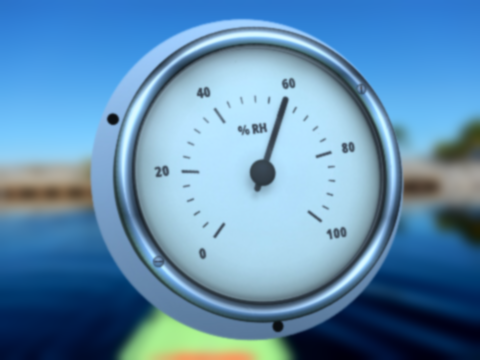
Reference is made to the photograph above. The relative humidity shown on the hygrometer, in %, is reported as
60 %
